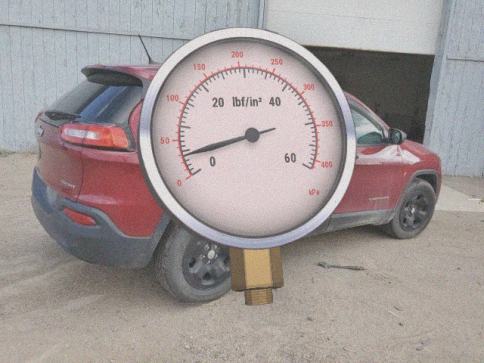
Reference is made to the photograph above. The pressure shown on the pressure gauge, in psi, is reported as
4 psi
